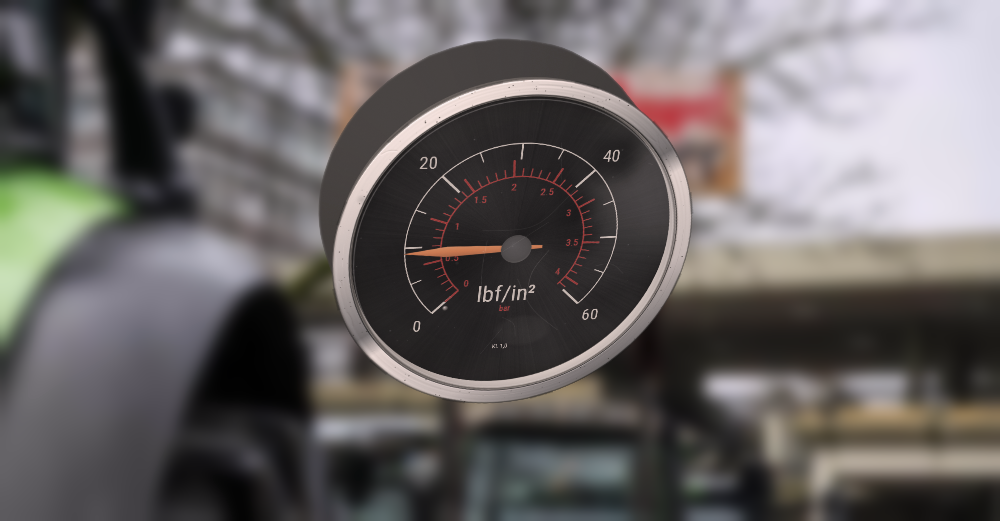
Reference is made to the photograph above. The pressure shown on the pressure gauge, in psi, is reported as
10 psi
